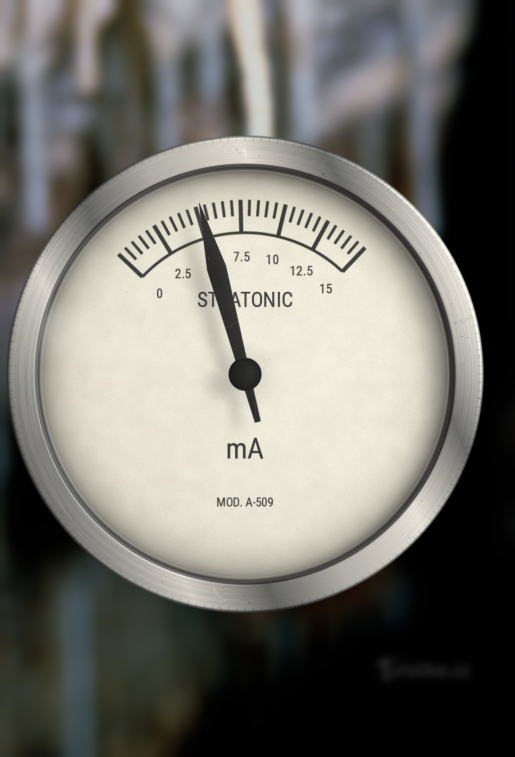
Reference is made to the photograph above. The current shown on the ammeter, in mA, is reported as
5.25 mA
